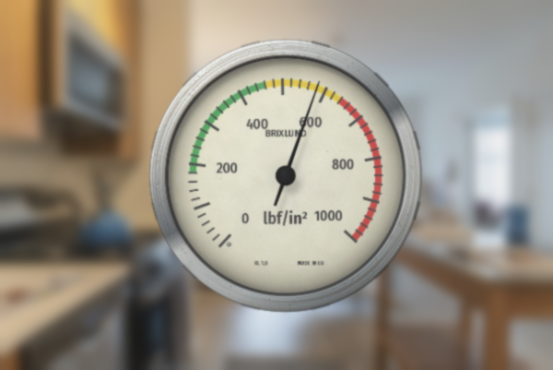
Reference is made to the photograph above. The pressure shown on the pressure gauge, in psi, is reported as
580 psi
